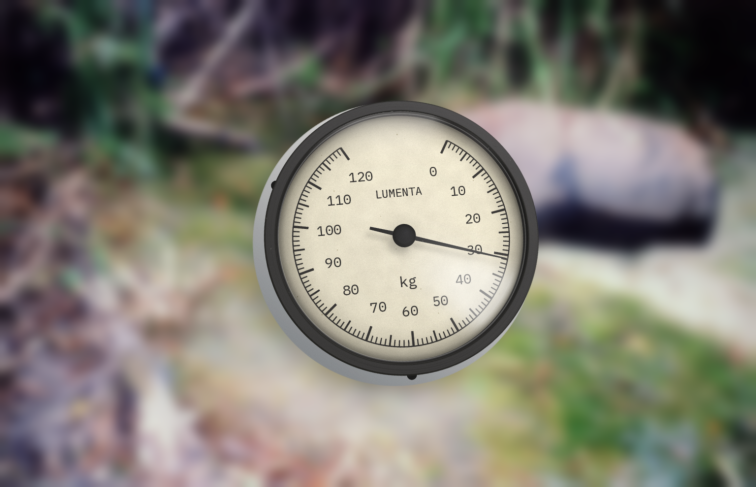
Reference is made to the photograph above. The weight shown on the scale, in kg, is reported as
31 kg
